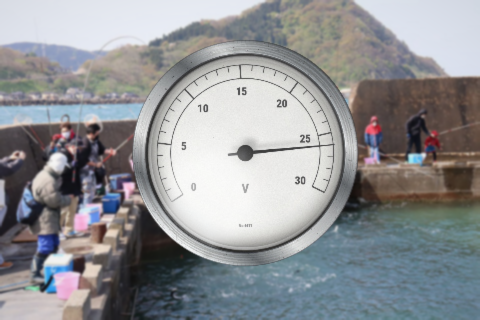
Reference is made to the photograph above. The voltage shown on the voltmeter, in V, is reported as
26 V
